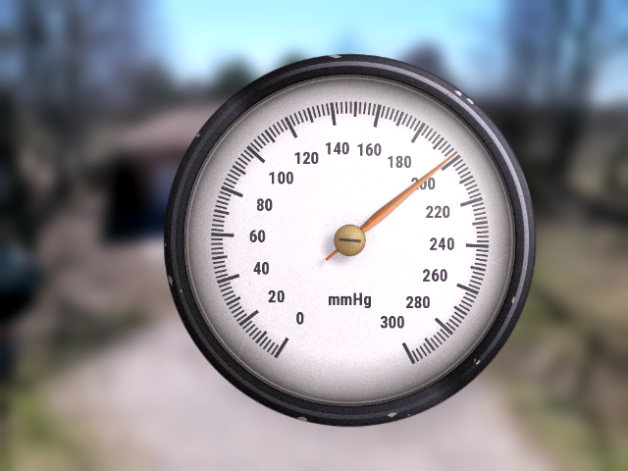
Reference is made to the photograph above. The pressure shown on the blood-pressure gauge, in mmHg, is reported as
198 mmHg
